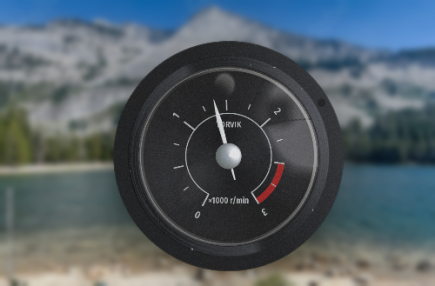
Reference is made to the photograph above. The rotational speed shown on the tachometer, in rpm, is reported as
1375 rpm
